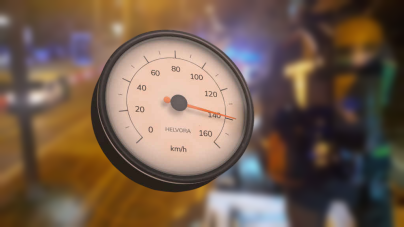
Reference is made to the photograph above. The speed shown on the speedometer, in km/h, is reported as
140 km/h
